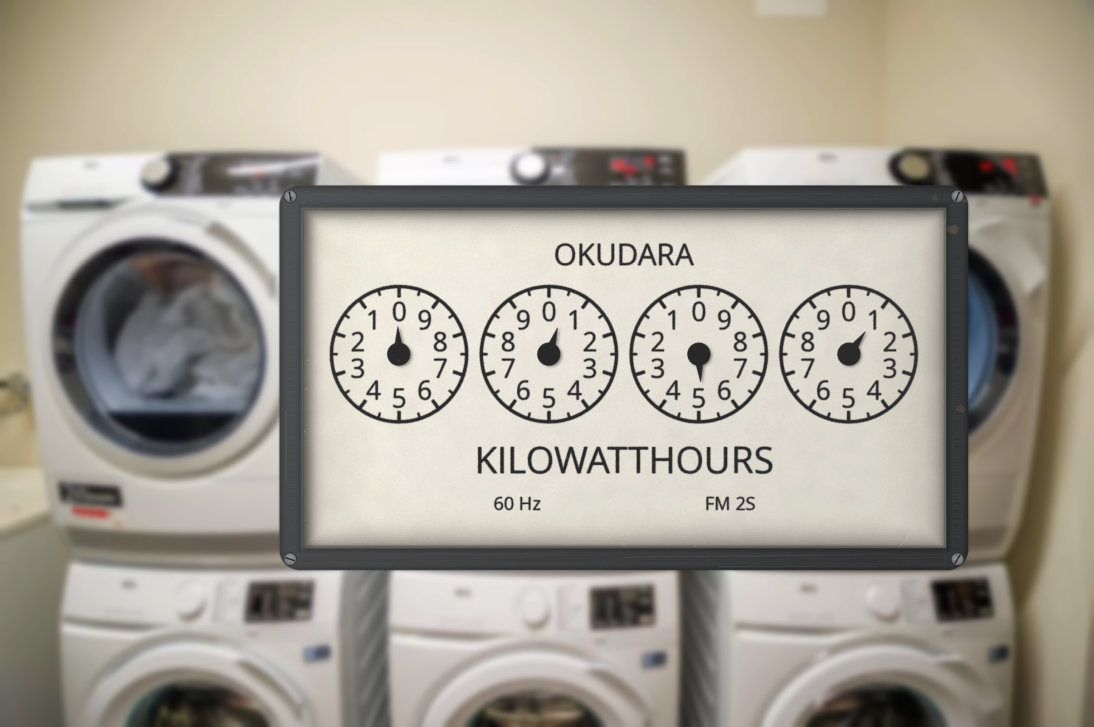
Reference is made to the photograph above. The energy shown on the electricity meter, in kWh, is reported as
51 kWh
